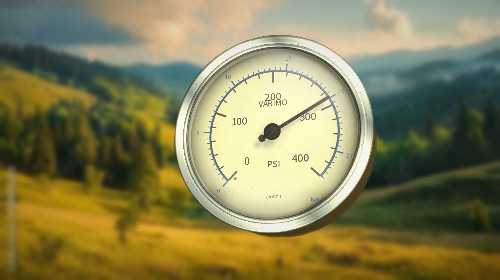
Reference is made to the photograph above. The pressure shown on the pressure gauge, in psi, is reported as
290 psi
